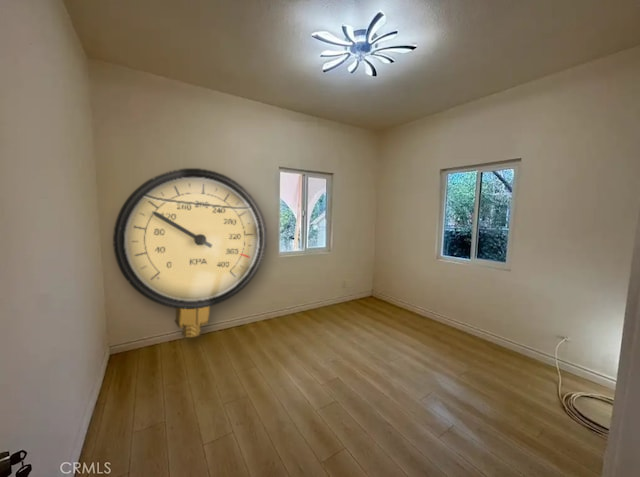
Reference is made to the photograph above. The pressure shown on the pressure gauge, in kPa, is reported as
110 kPa
